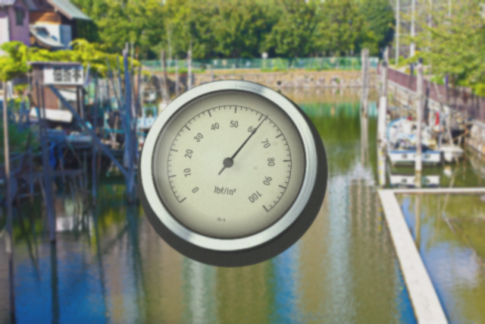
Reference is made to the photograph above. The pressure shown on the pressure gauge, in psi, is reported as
62 psi
